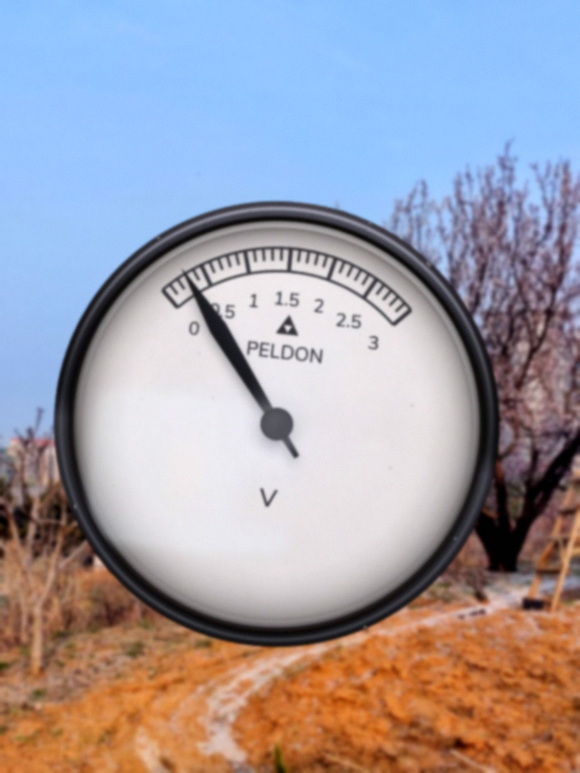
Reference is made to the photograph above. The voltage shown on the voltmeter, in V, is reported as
0.3 V
